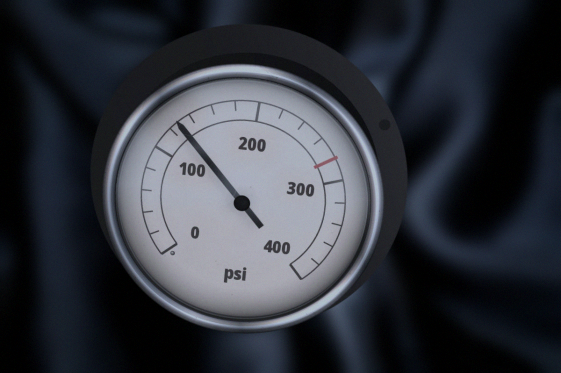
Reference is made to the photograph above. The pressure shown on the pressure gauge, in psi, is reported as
130 psi
